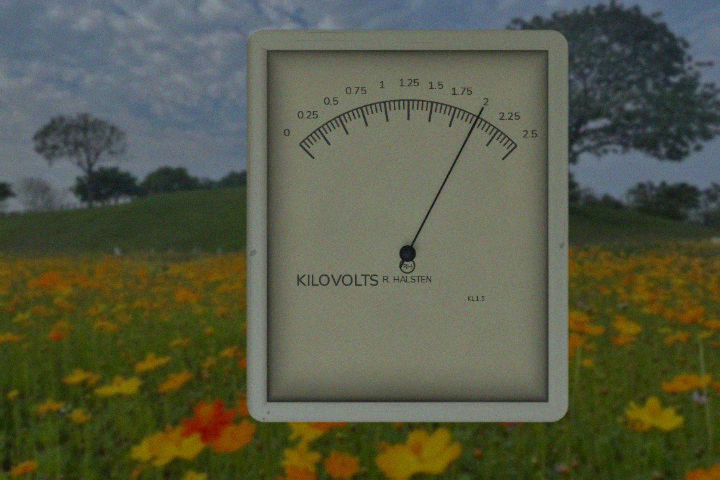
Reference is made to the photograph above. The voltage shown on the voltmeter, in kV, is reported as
2 kV
